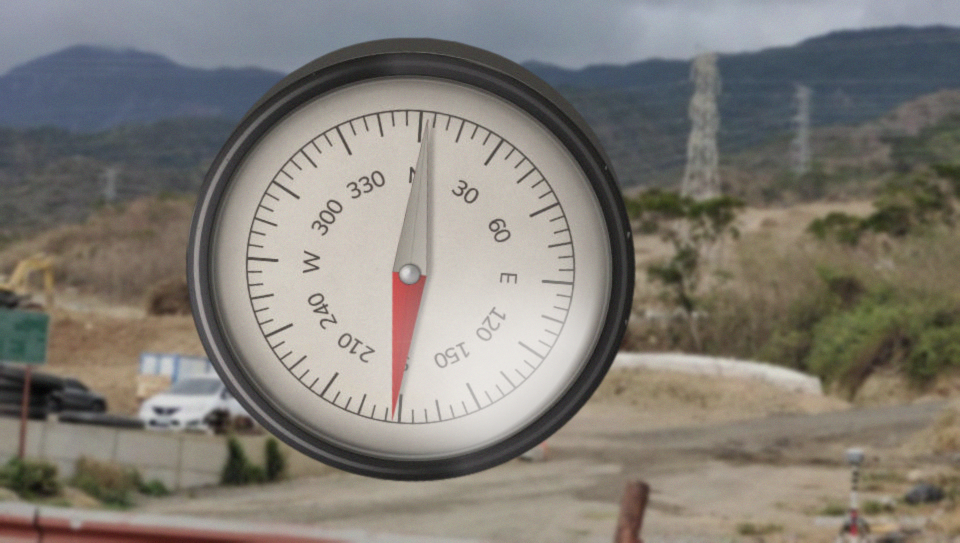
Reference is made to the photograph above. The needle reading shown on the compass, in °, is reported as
182.5 °
